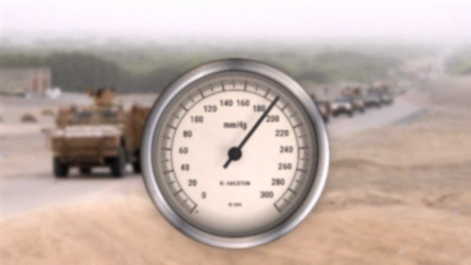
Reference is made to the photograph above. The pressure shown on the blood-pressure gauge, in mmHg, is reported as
190 mmHg
